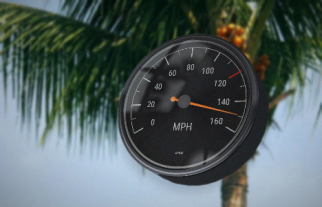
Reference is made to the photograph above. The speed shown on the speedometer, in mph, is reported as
150 mph
